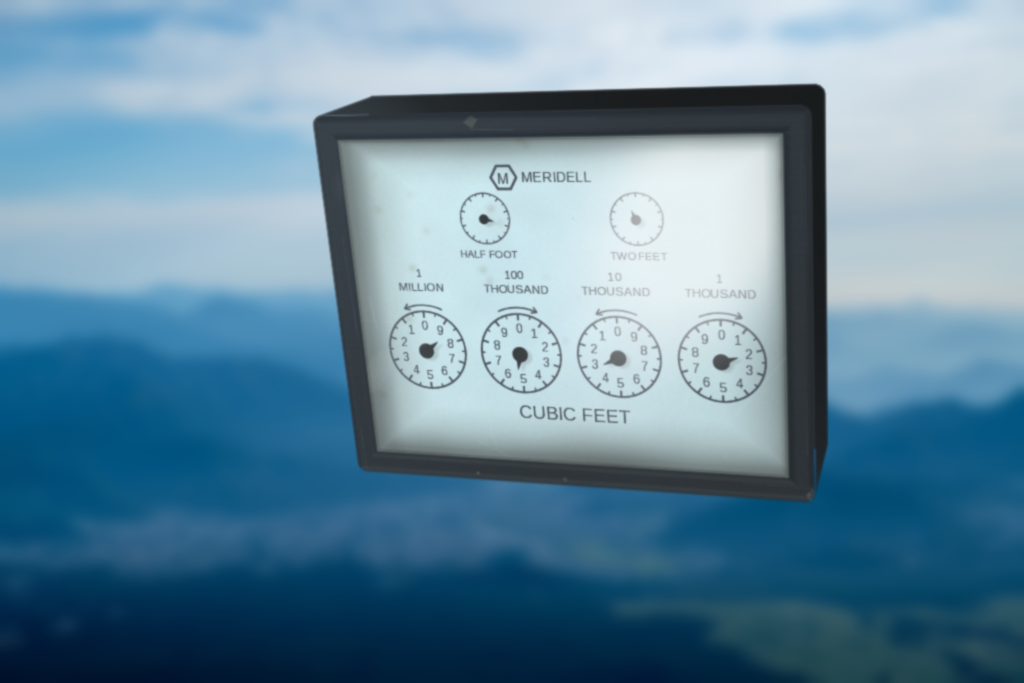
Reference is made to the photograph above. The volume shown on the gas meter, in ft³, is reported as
853200 ft³
